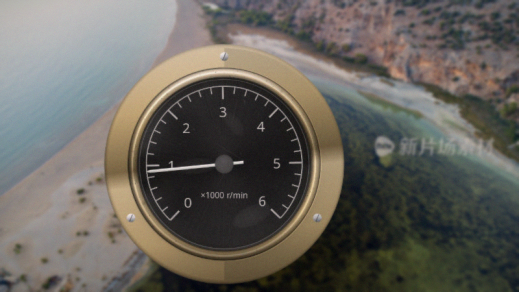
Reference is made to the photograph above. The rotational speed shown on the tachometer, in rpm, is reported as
900 rpm
